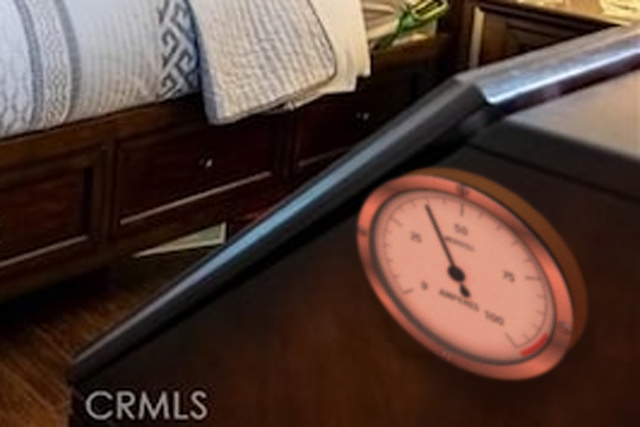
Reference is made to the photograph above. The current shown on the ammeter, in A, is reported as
40 A
